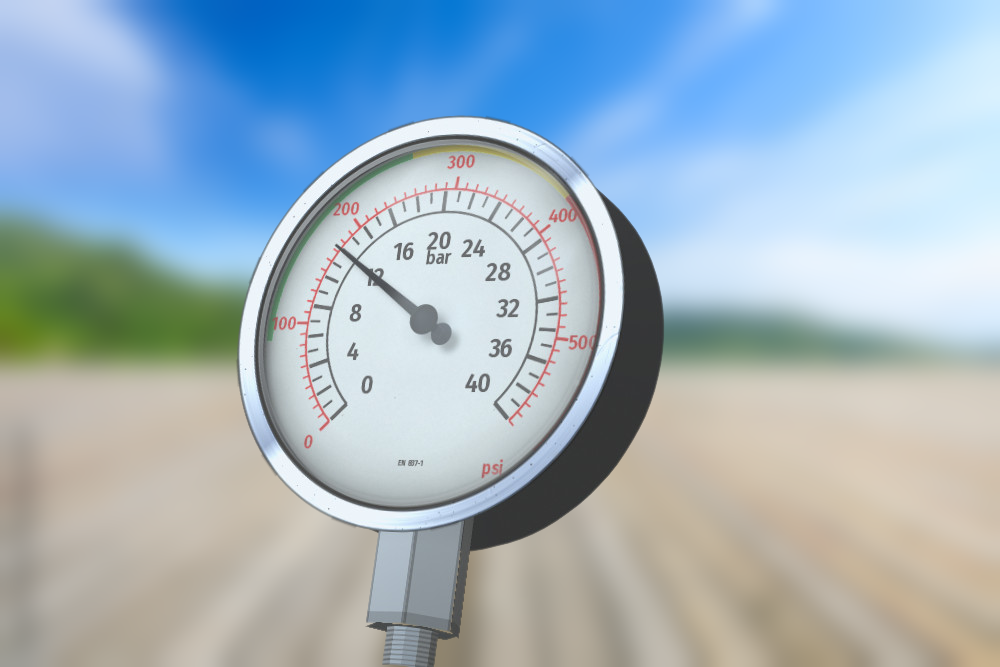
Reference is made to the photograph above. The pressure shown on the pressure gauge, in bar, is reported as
12 bar
